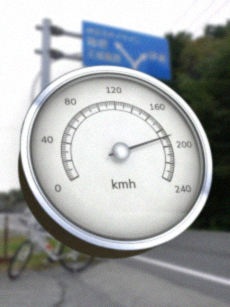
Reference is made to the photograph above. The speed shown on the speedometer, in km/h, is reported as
190 km/h
